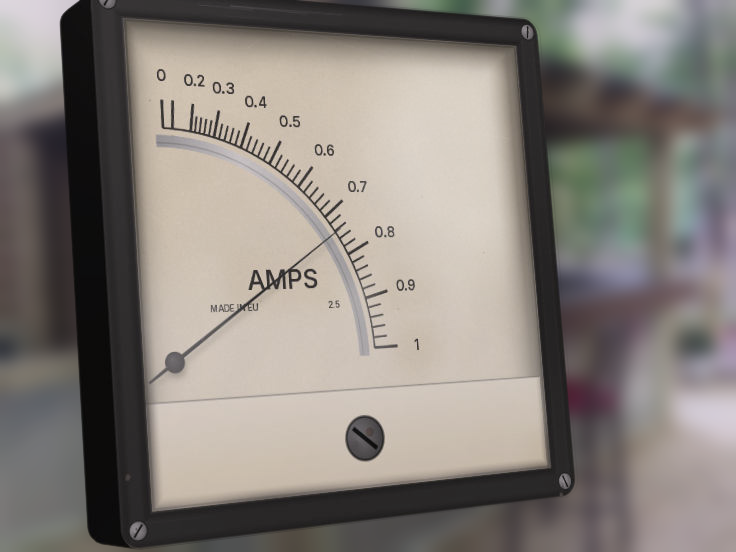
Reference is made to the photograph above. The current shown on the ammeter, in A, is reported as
0.74 A
